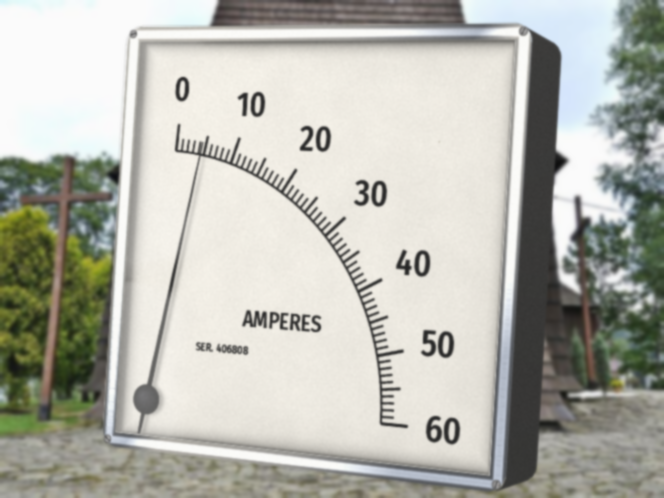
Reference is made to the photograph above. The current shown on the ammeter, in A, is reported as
5 A
